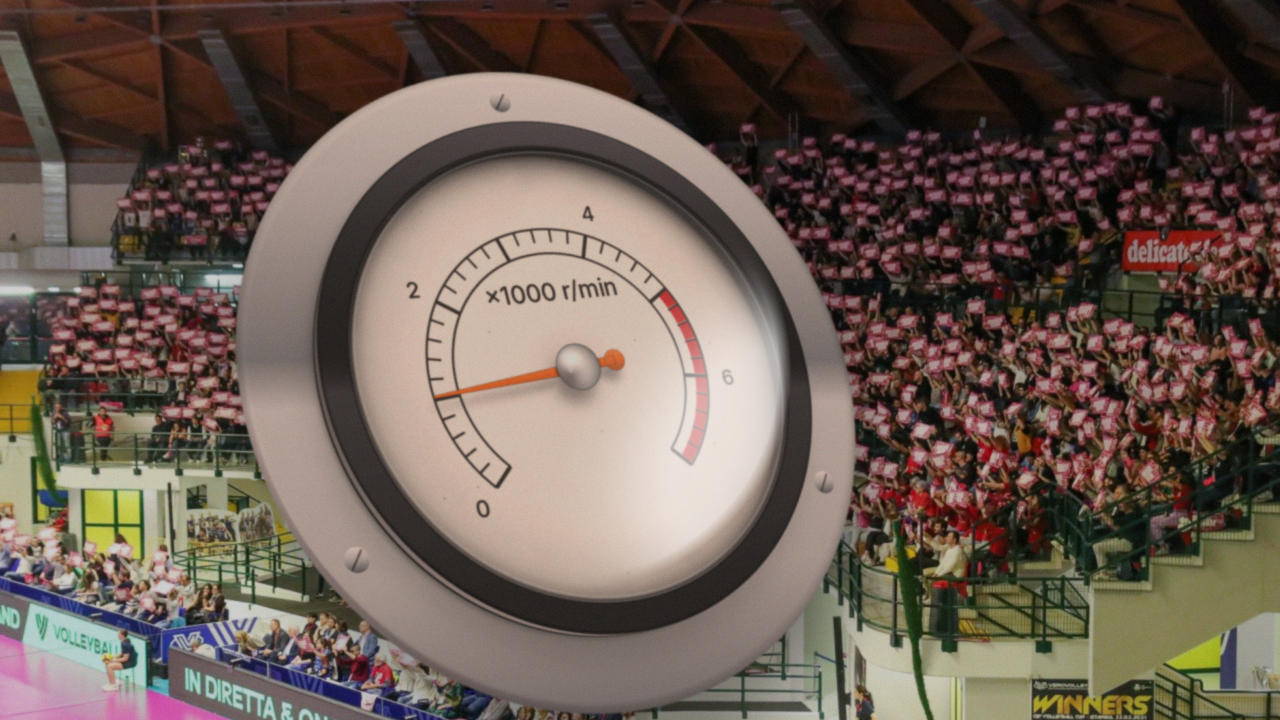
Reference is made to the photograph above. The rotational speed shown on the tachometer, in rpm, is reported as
1000 rpm
